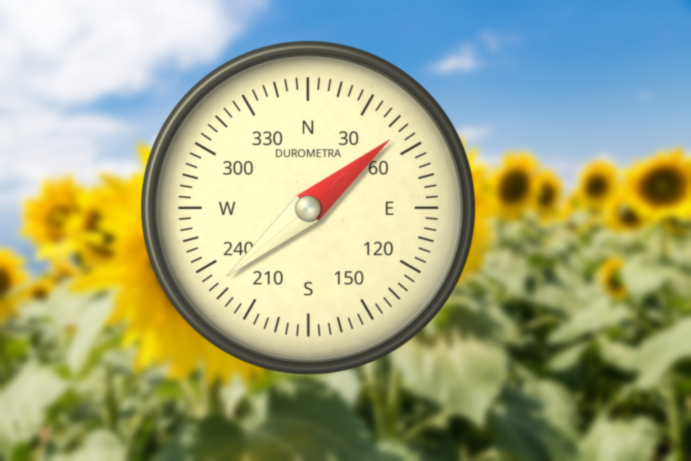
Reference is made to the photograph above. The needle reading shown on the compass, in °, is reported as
50 °
